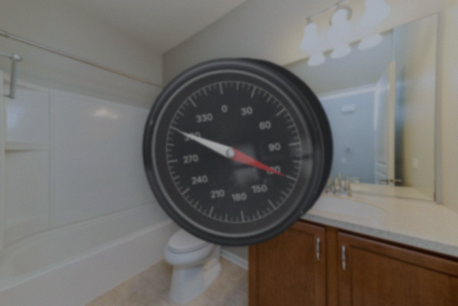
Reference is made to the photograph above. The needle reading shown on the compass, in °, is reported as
120 °
